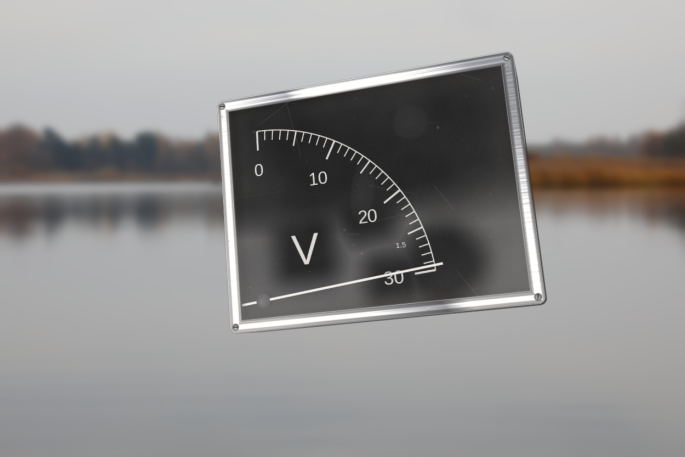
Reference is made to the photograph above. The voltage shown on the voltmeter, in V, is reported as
29.5 V
